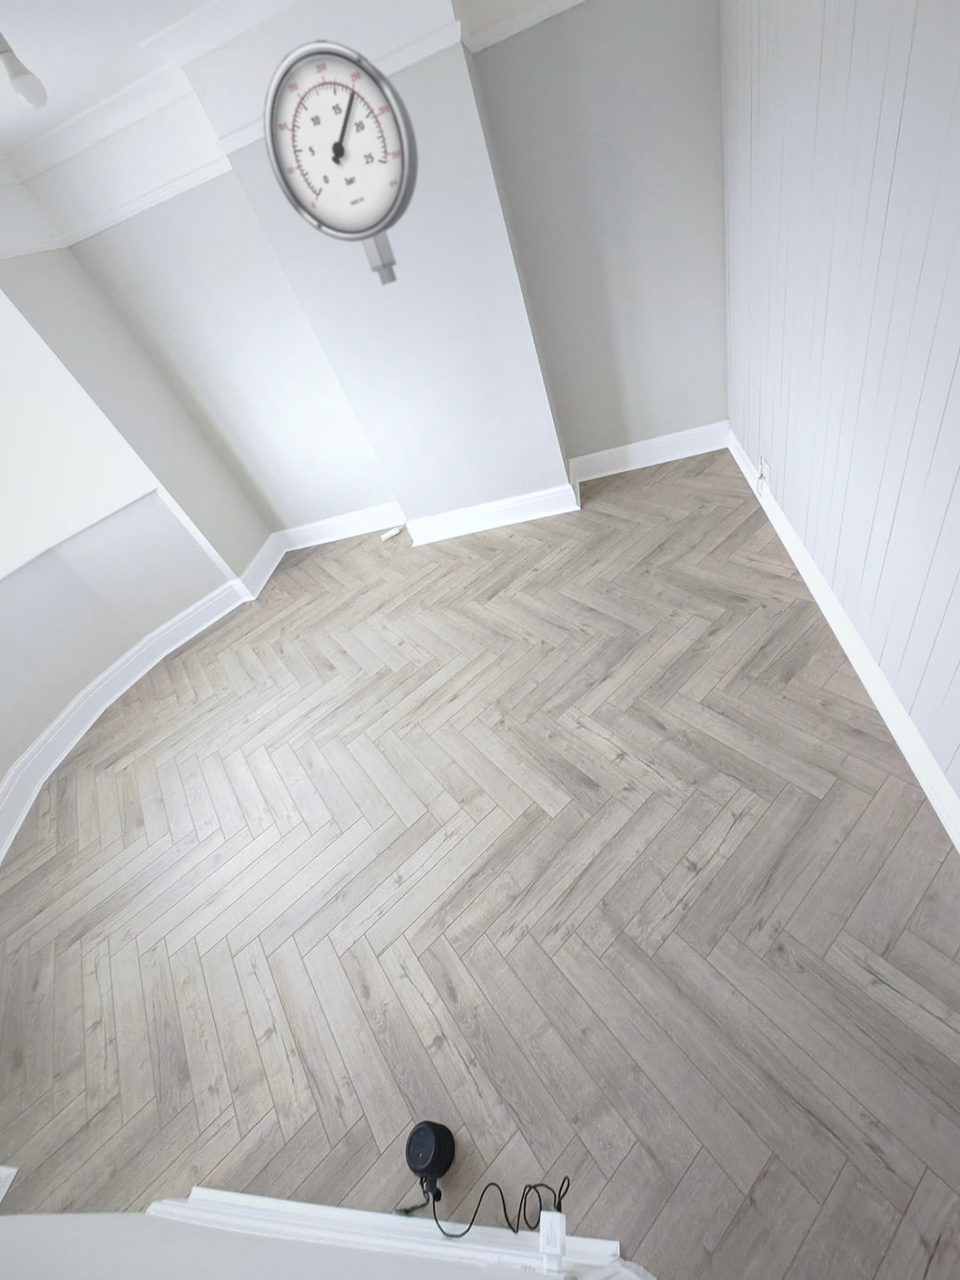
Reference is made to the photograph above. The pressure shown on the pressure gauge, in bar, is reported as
17.5 bar
